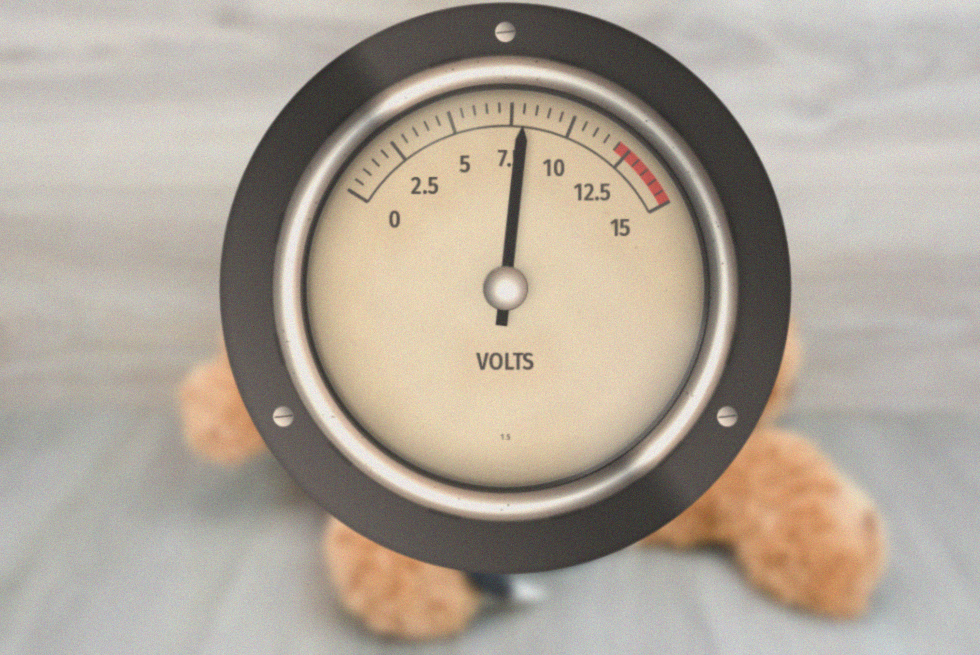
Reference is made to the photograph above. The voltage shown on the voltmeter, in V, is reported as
8 V
